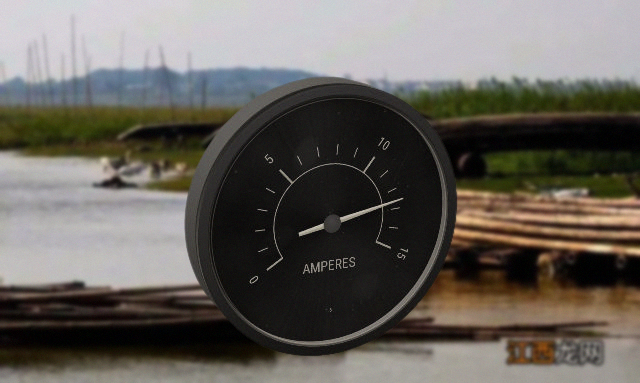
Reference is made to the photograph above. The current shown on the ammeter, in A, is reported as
12.5 A
